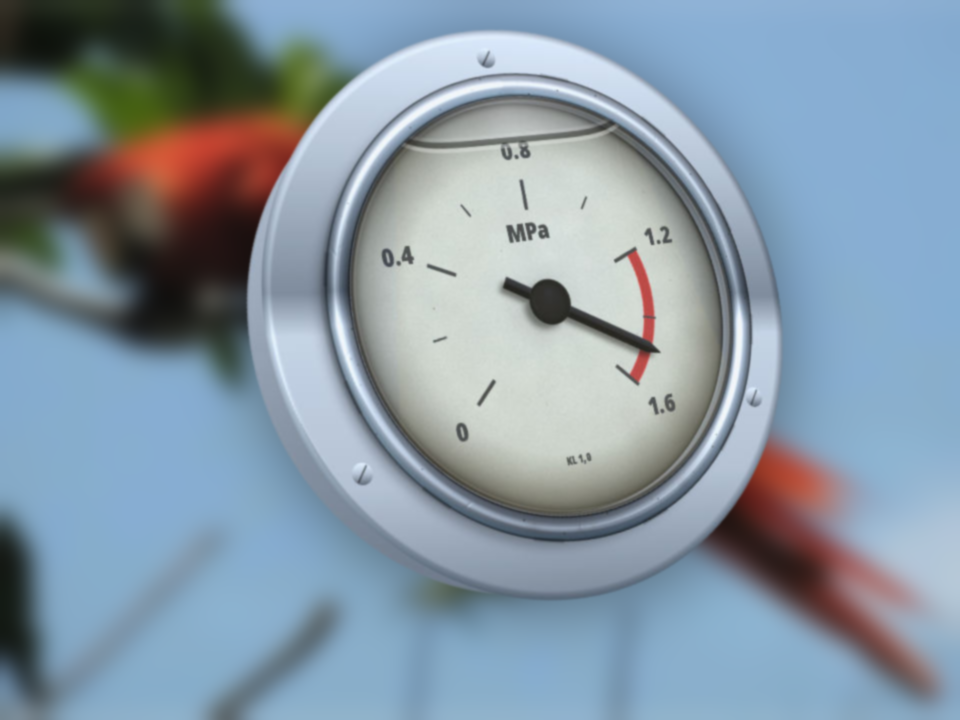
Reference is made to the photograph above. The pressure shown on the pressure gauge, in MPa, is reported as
1.5 MPa
